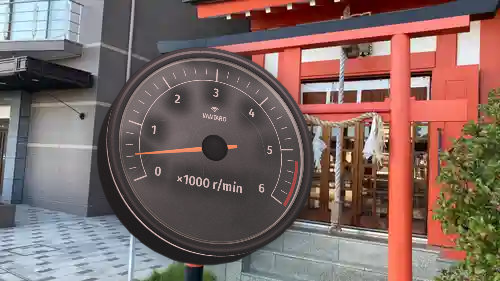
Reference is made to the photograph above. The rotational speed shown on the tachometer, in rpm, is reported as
400 rpm
